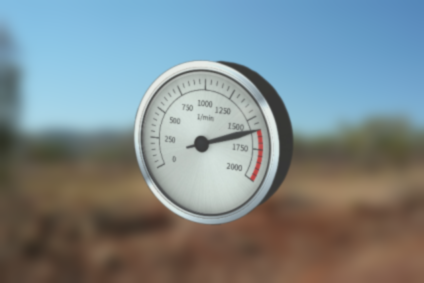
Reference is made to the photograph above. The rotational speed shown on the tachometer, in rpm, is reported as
1600 rpm
